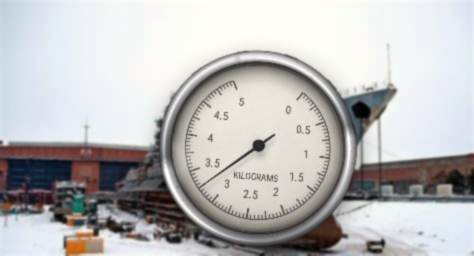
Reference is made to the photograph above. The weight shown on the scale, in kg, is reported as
3.25 kg
